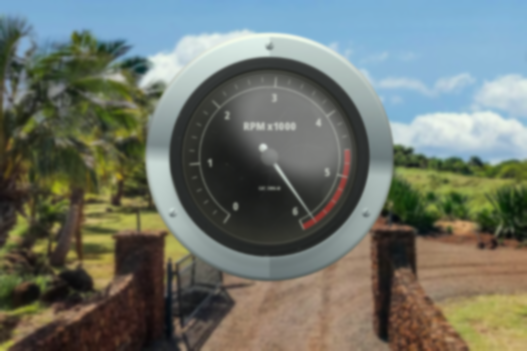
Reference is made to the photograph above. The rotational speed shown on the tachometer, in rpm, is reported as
5800 rpm
